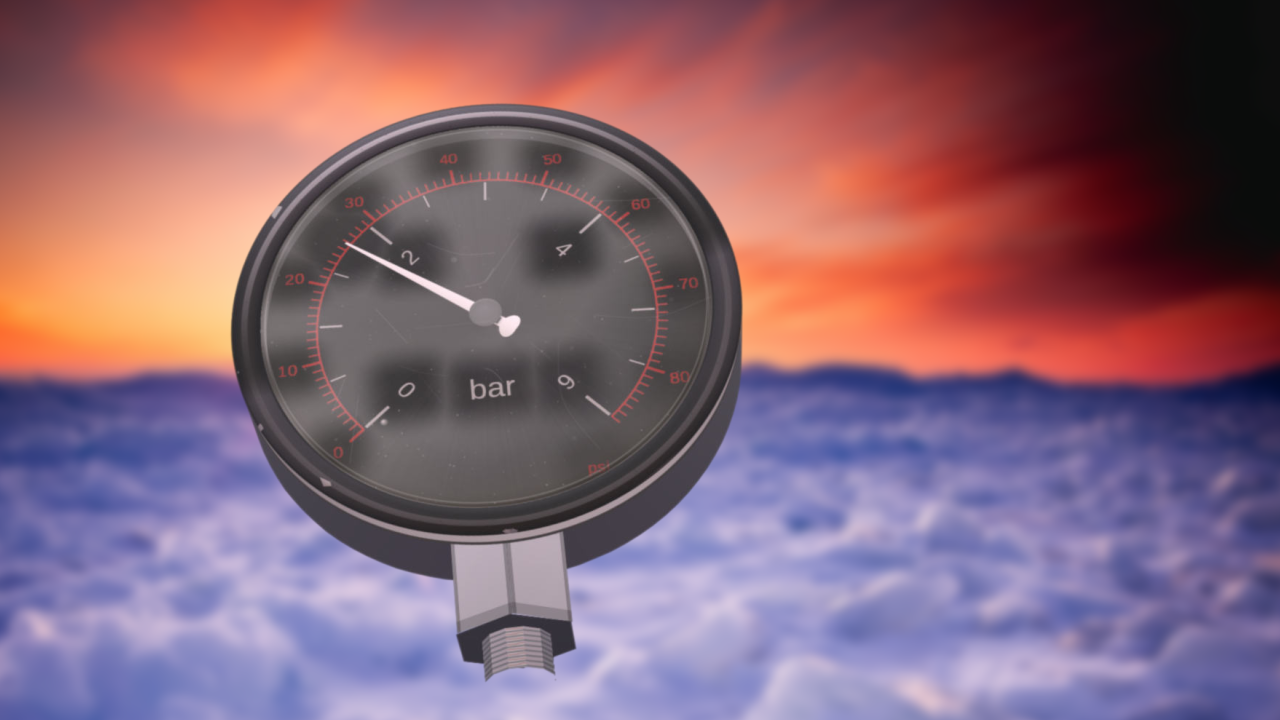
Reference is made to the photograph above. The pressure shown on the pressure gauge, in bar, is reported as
1.75 bar
